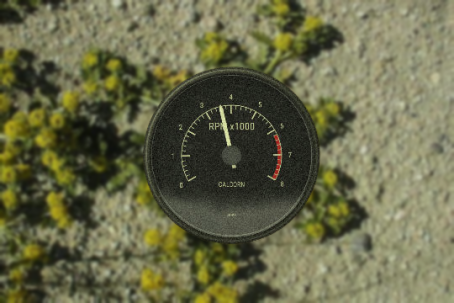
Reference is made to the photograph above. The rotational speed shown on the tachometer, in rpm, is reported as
3600 rpm
